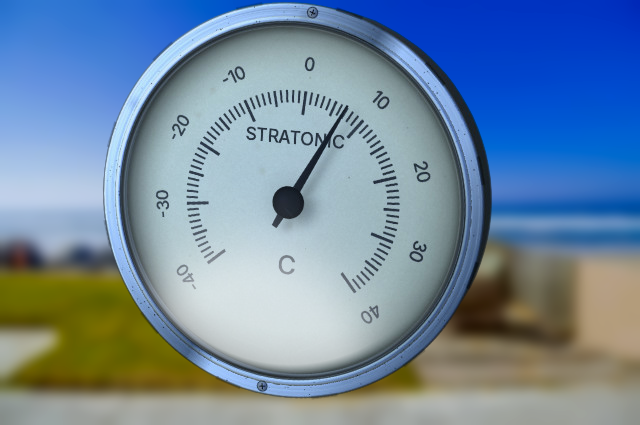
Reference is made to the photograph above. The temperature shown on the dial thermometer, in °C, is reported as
7 °C
